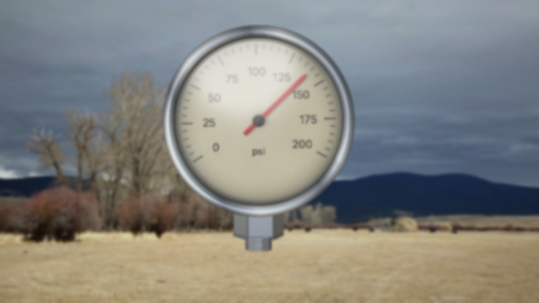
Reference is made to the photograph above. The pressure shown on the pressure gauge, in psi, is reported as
140 psi
